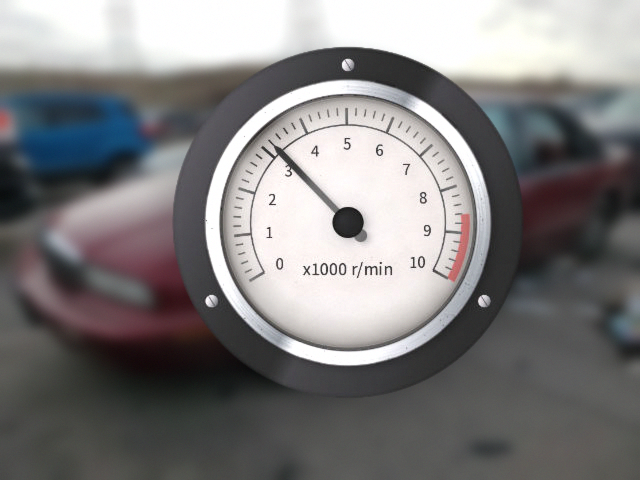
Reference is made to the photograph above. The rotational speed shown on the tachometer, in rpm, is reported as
3200 rpm
